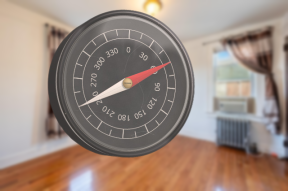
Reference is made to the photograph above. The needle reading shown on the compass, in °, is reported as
60 °
